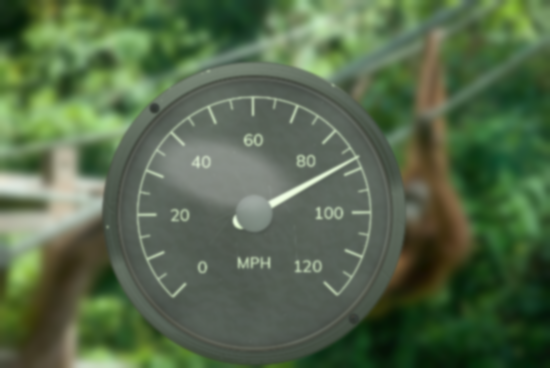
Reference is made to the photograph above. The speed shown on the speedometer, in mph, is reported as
87.5 mph
